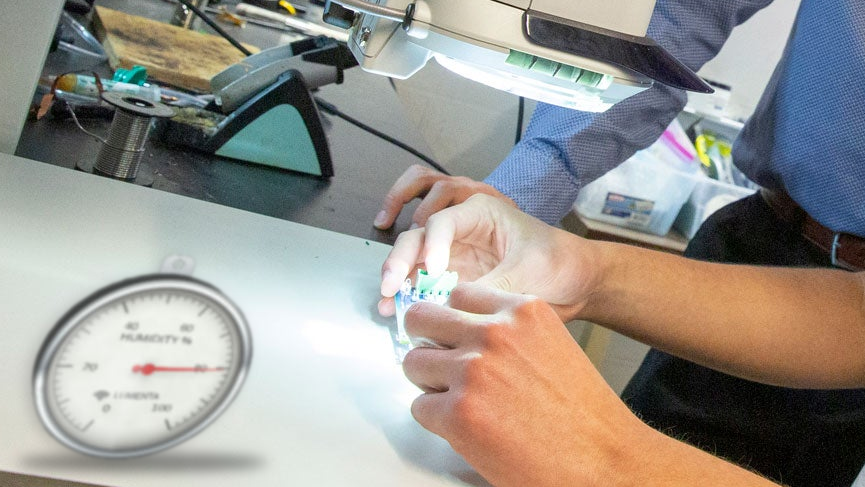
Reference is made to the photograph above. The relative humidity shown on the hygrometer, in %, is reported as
80 %
